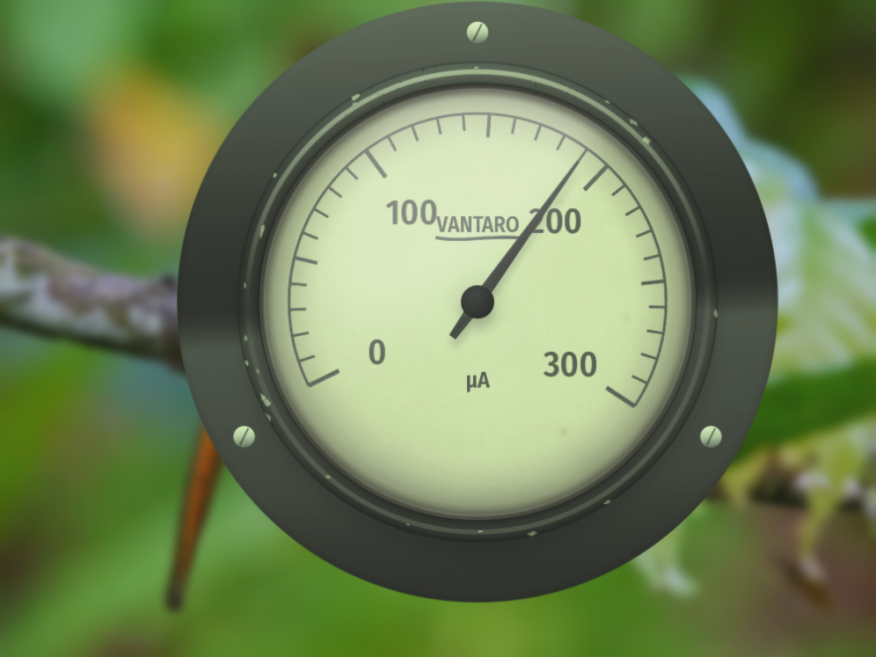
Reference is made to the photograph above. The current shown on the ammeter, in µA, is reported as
190 µA
